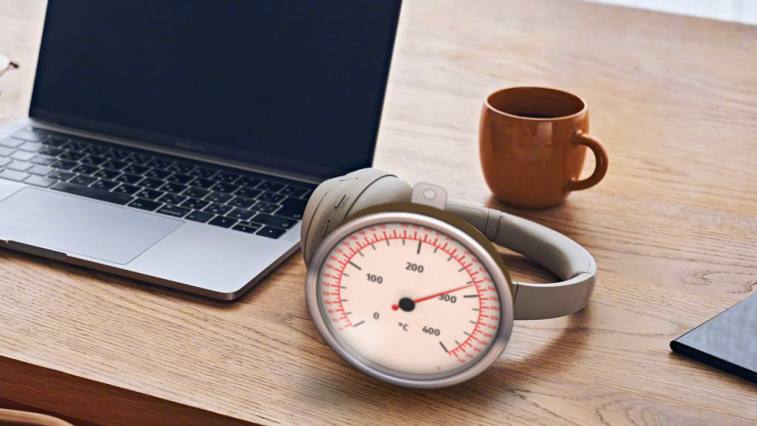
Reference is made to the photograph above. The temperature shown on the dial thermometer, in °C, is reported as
280 °C
